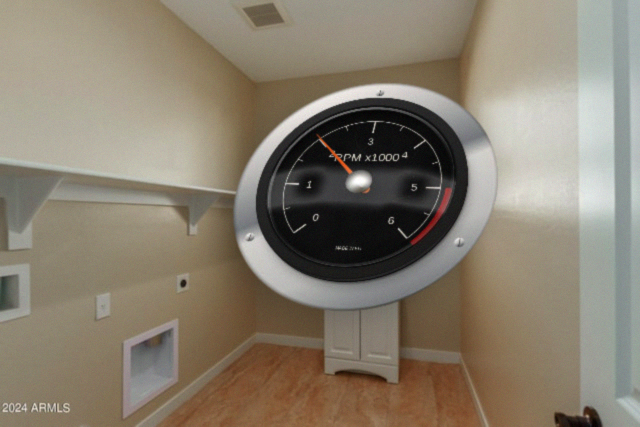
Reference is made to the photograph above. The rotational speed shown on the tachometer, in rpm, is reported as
2000 rpm
